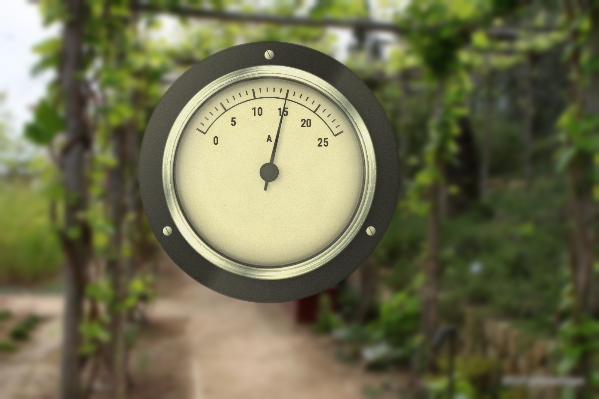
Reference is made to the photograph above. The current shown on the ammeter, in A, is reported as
15 A
